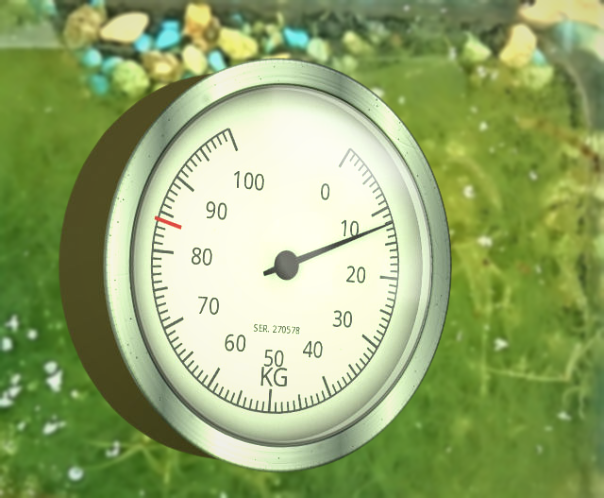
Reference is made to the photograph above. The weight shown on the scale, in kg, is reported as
12 kg
